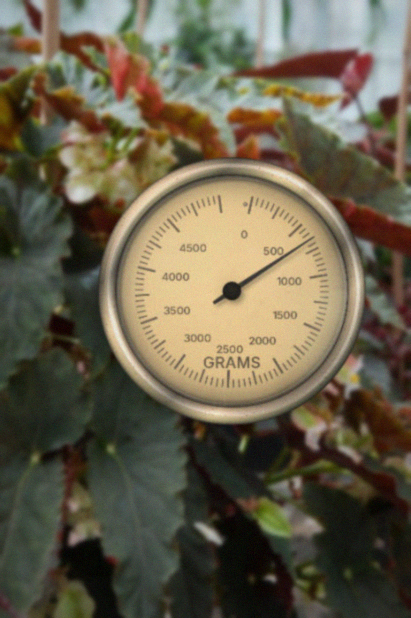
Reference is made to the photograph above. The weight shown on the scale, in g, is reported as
650 g
